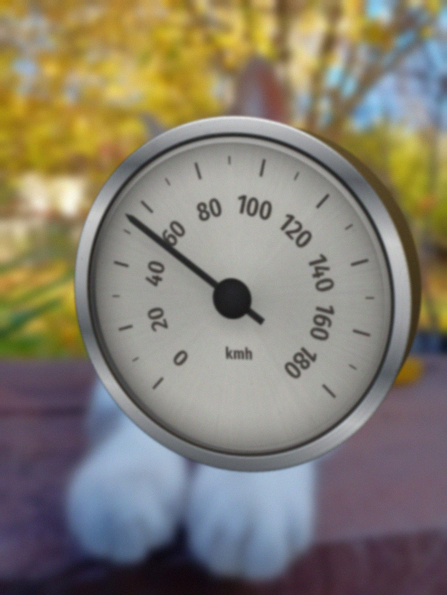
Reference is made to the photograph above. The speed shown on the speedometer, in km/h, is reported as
55 km/h
